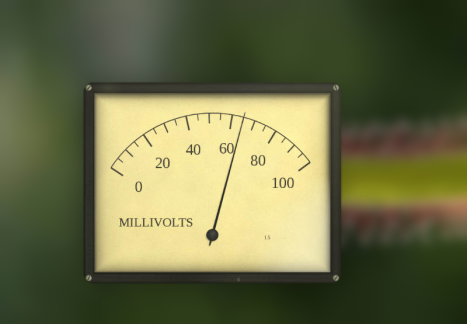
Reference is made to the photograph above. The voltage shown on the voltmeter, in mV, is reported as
65 mV
